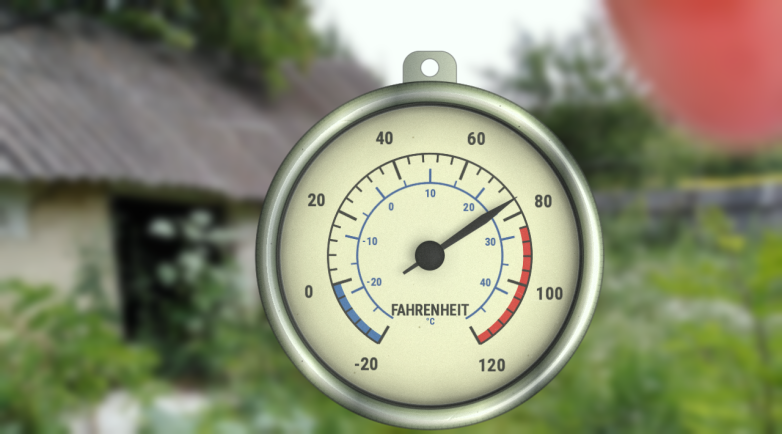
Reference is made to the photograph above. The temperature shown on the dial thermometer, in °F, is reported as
76 °F
